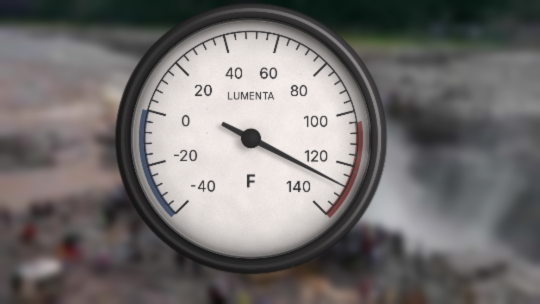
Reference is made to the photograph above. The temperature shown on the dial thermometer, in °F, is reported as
128 °F
